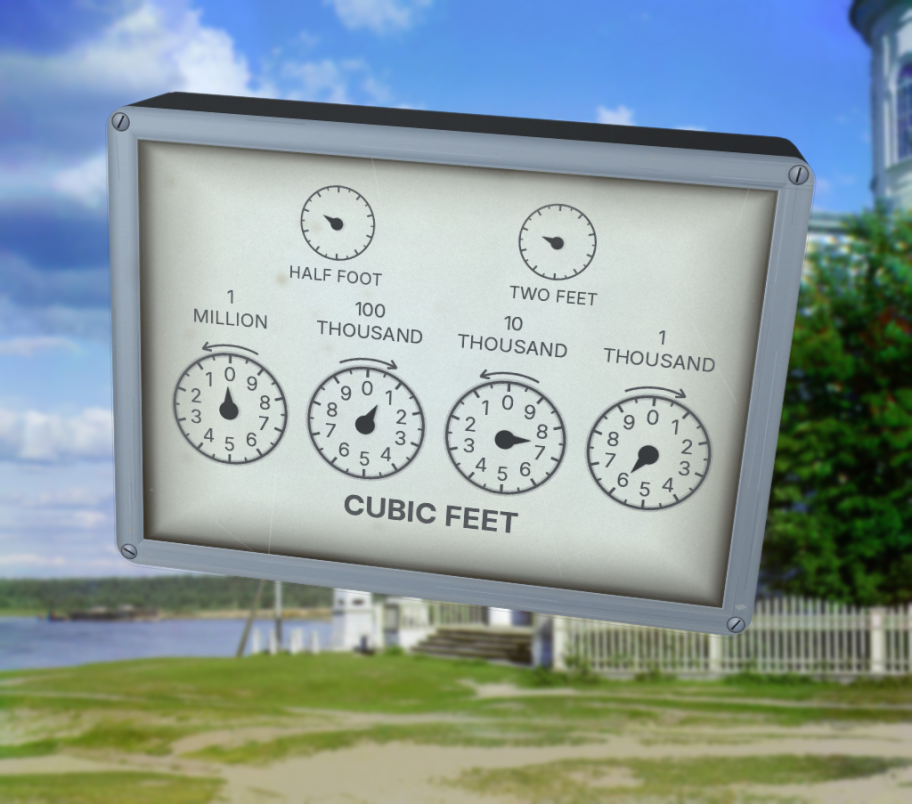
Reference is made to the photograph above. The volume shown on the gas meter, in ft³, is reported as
7600 ft³
